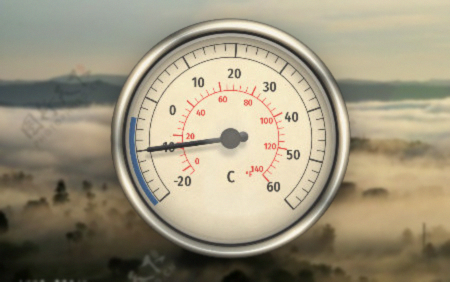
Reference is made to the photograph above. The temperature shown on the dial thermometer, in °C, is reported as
-10 °C
